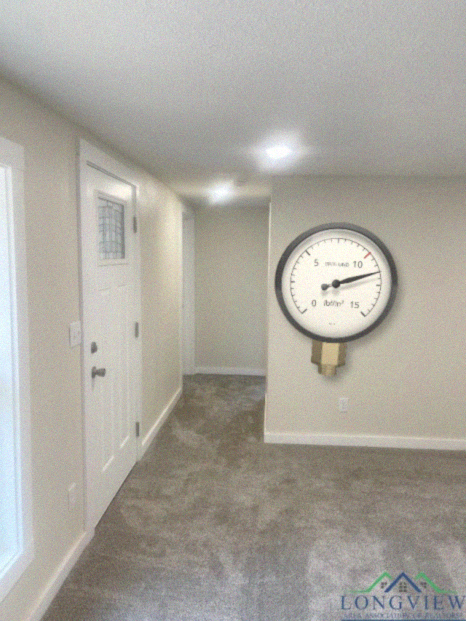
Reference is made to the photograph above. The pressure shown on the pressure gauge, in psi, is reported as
11.5 psi
